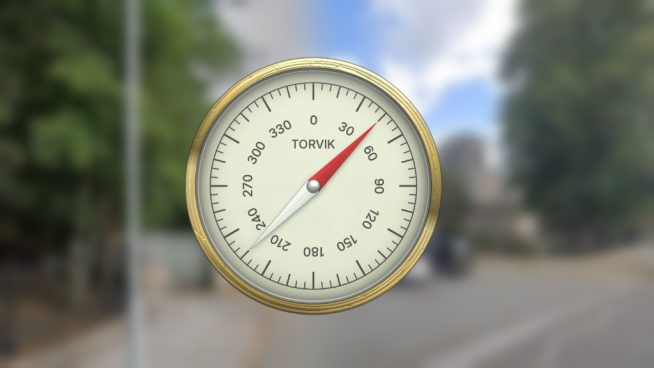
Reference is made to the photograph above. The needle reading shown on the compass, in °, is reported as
45 °
